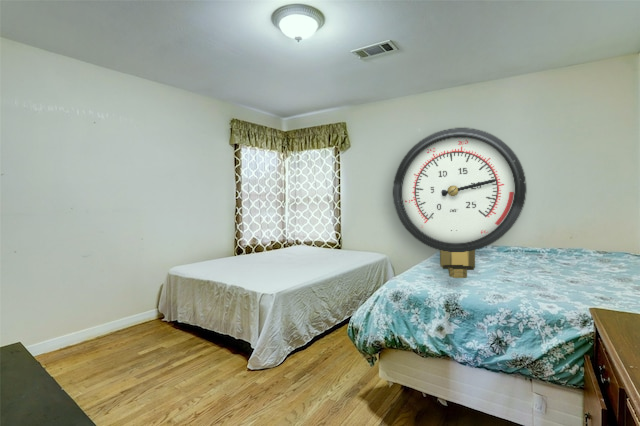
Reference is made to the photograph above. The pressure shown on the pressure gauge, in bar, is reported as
20 bar
